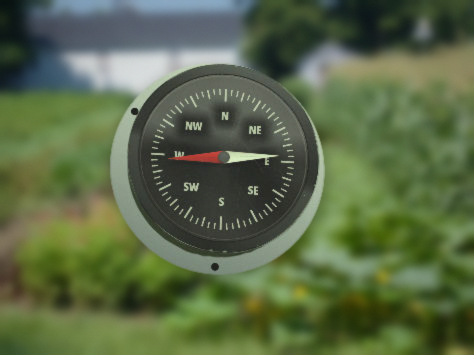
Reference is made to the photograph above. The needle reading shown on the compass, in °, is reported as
265 °
